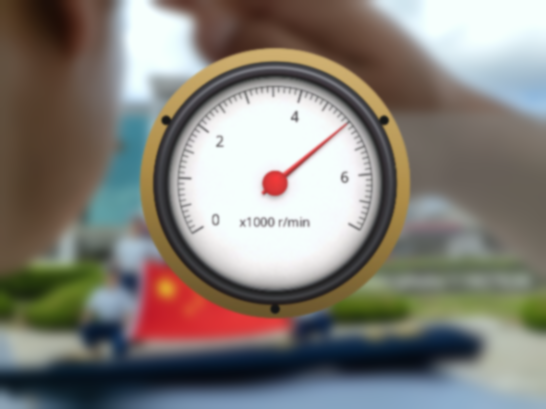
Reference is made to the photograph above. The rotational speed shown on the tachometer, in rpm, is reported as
5000 rpm
